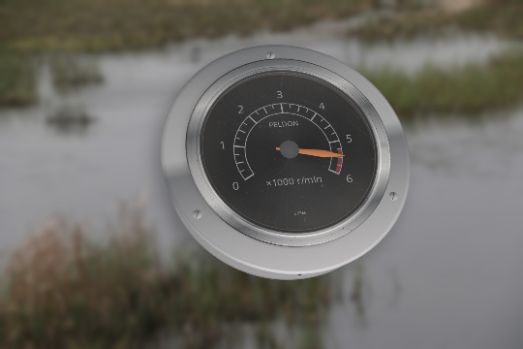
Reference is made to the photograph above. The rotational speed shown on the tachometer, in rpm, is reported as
5500 rpm
